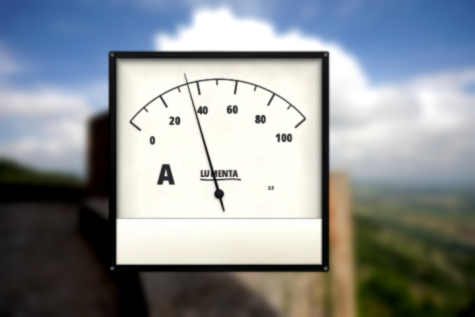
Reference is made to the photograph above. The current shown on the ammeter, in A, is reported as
35 A
